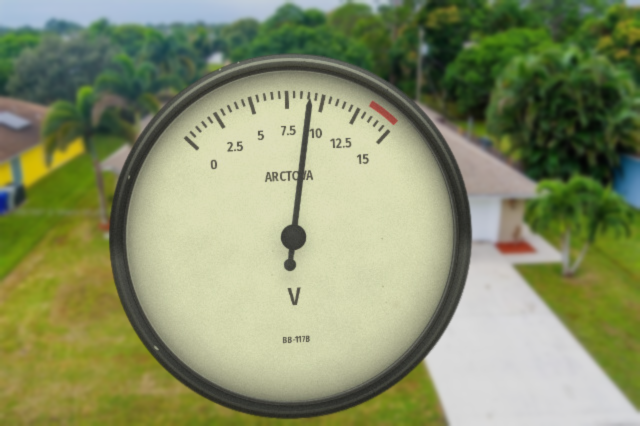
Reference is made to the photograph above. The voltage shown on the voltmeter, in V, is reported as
9 V
